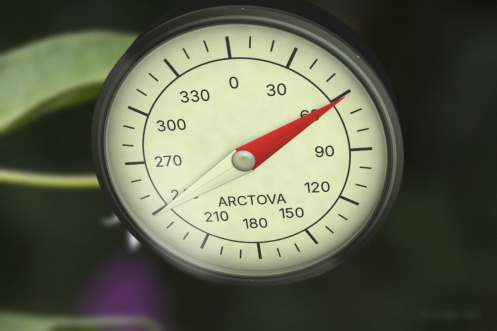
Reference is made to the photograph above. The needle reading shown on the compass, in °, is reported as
60 °
